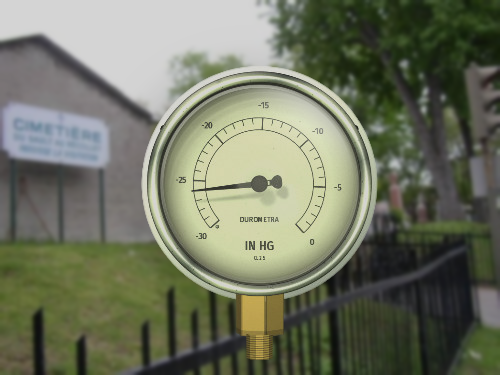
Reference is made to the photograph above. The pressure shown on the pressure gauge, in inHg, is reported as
-26 inHg
